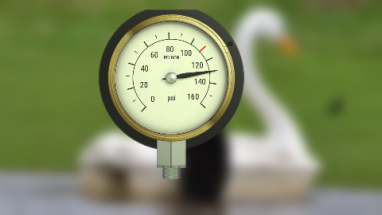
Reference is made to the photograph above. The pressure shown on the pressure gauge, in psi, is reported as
130 psi
